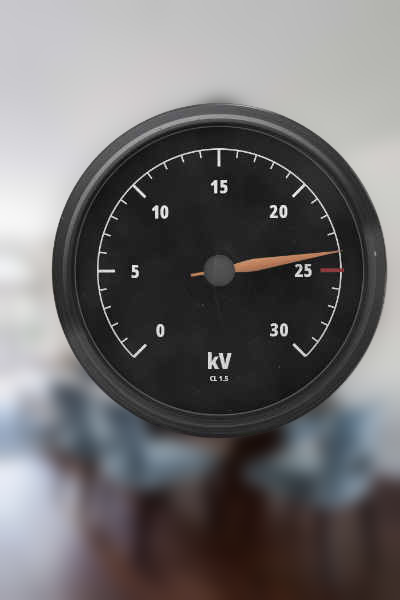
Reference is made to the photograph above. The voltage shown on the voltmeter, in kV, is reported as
24 kV
